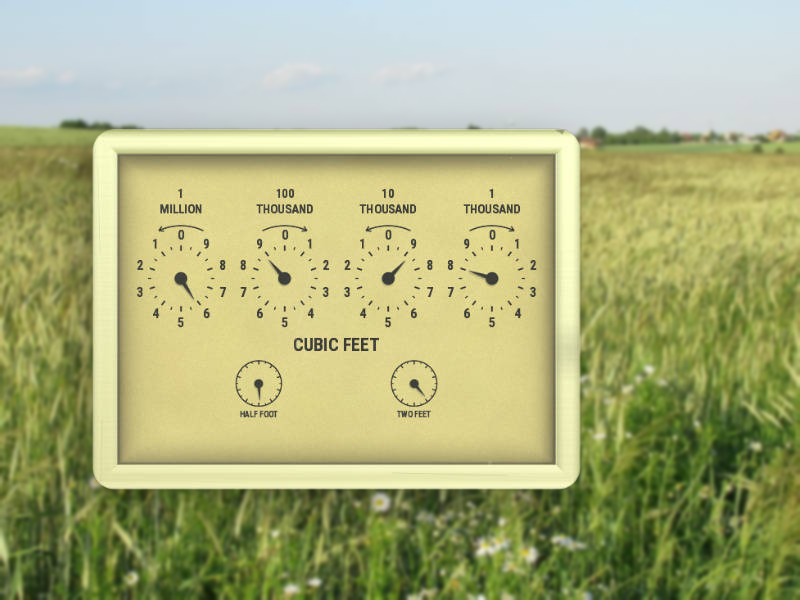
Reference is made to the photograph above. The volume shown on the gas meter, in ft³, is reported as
588800 ft³
